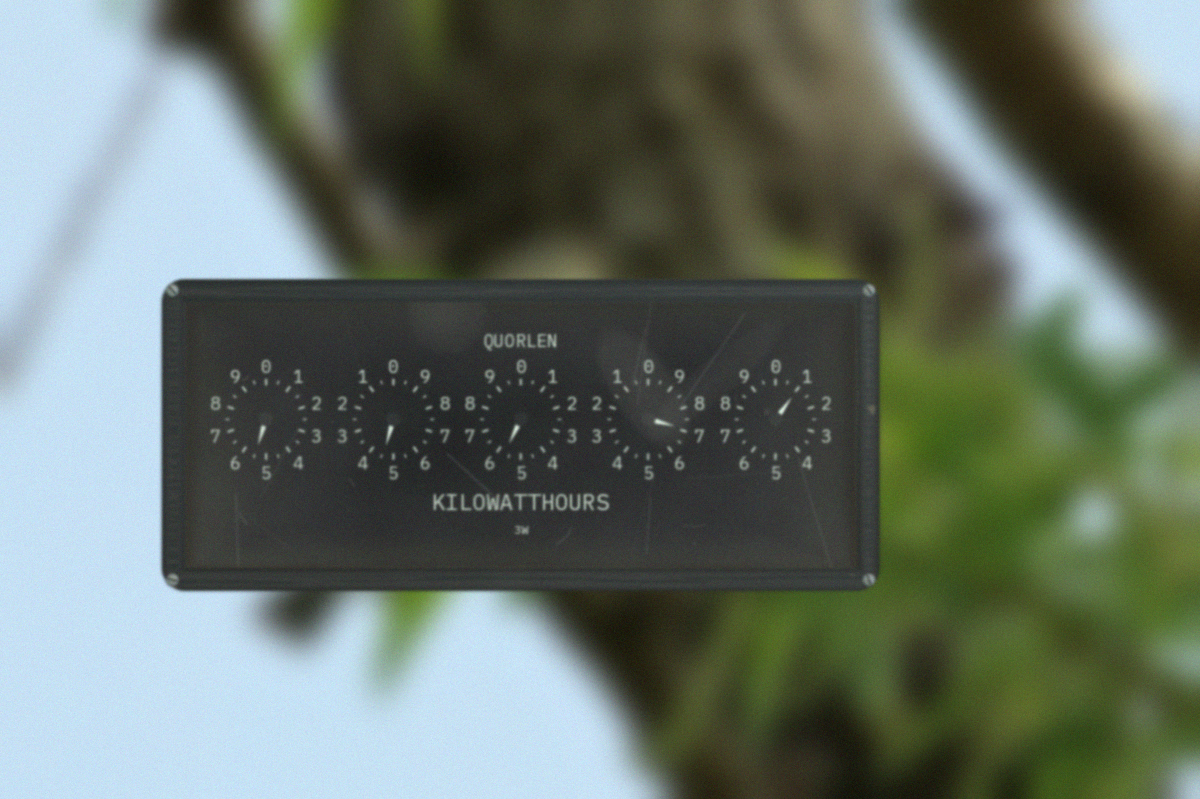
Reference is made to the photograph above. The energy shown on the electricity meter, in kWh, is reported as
54571 kWh
